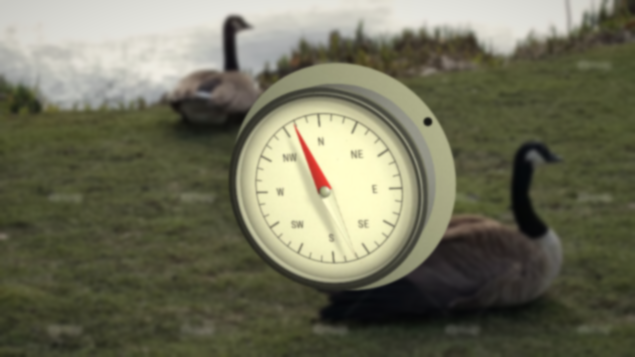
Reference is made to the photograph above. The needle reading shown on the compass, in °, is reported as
340 °
